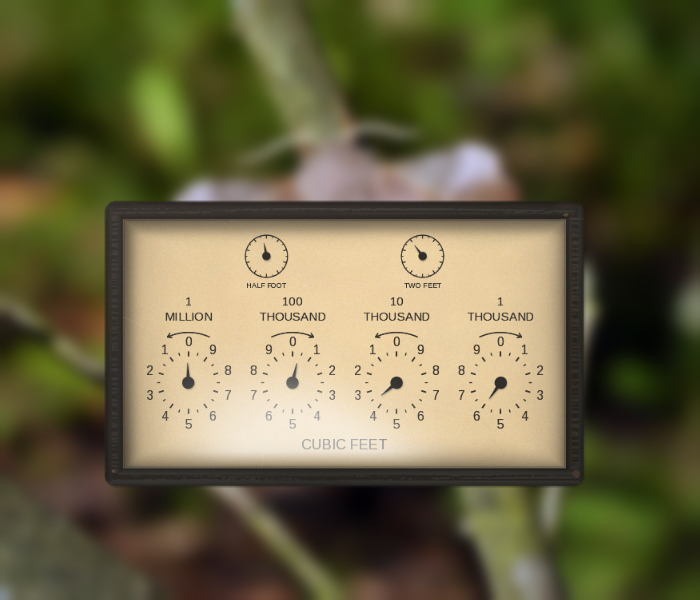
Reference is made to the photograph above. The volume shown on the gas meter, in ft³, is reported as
3600 ft³
